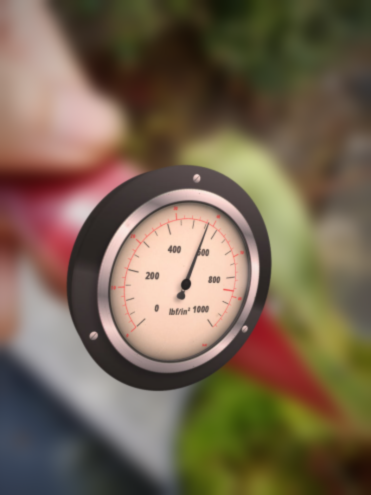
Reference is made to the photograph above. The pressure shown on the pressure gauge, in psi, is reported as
550 psi
